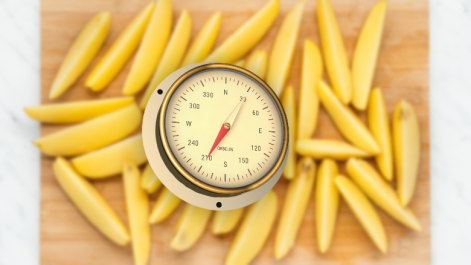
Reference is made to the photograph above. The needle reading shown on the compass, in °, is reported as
210 °
